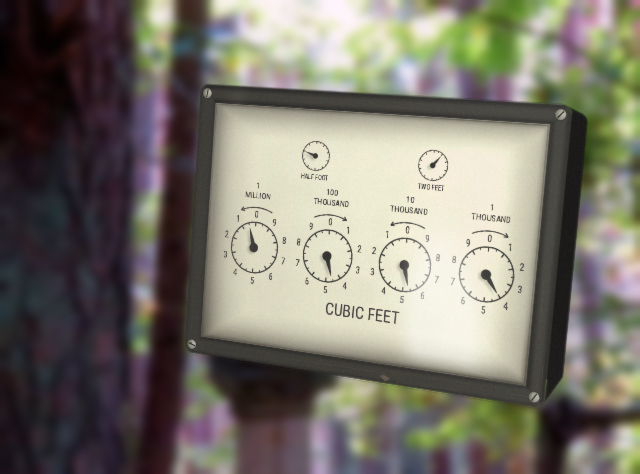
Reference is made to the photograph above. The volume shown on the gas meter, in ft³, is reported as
45400 ft³
